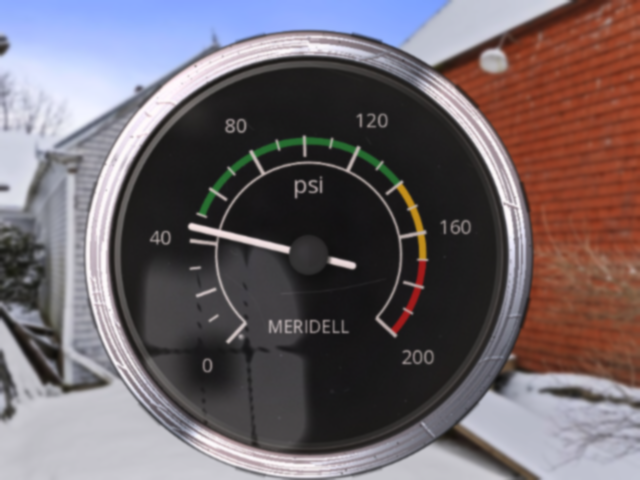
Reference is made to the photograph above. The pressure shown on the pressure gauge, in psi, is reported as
45 psi
